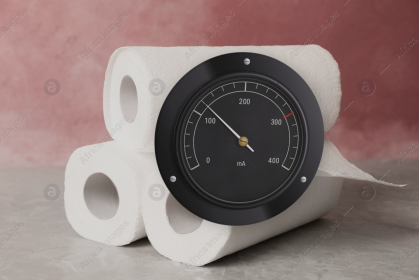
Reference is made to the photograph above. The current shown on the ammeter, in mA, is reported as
120 mA
